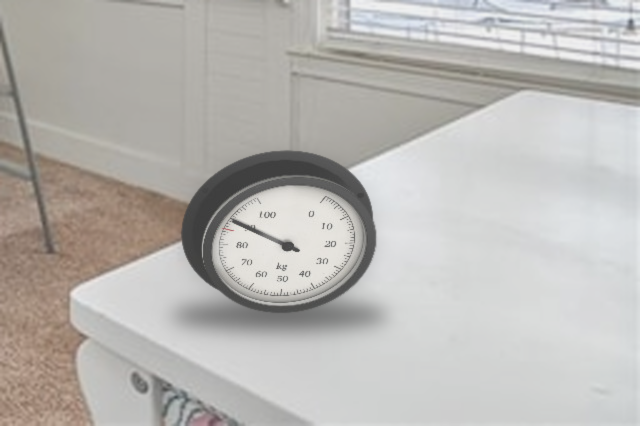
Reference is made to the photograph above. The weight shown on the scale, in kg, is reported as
90 kg
